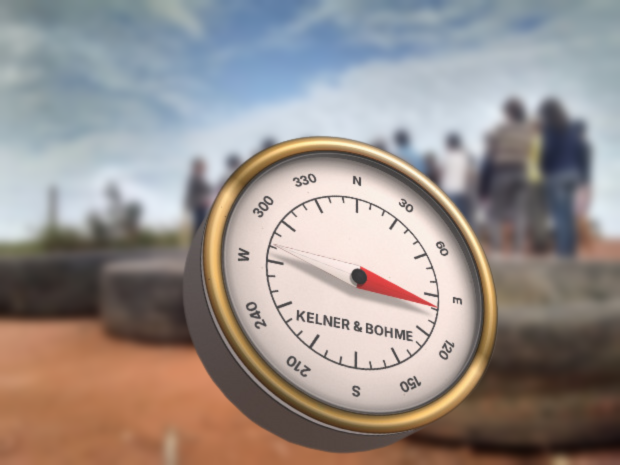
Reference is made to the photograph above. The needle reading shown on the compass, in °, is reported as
100 °
